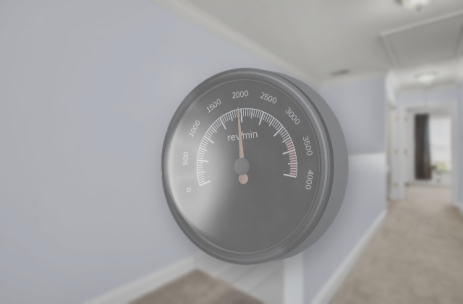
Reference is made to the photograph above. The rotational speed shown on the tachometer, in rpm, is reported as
2000 rpm
